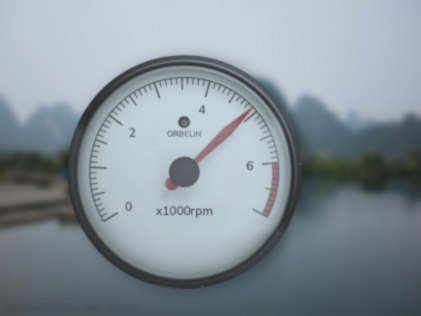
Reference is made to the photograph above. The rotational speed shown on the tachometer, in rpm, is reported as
4900 rpm
